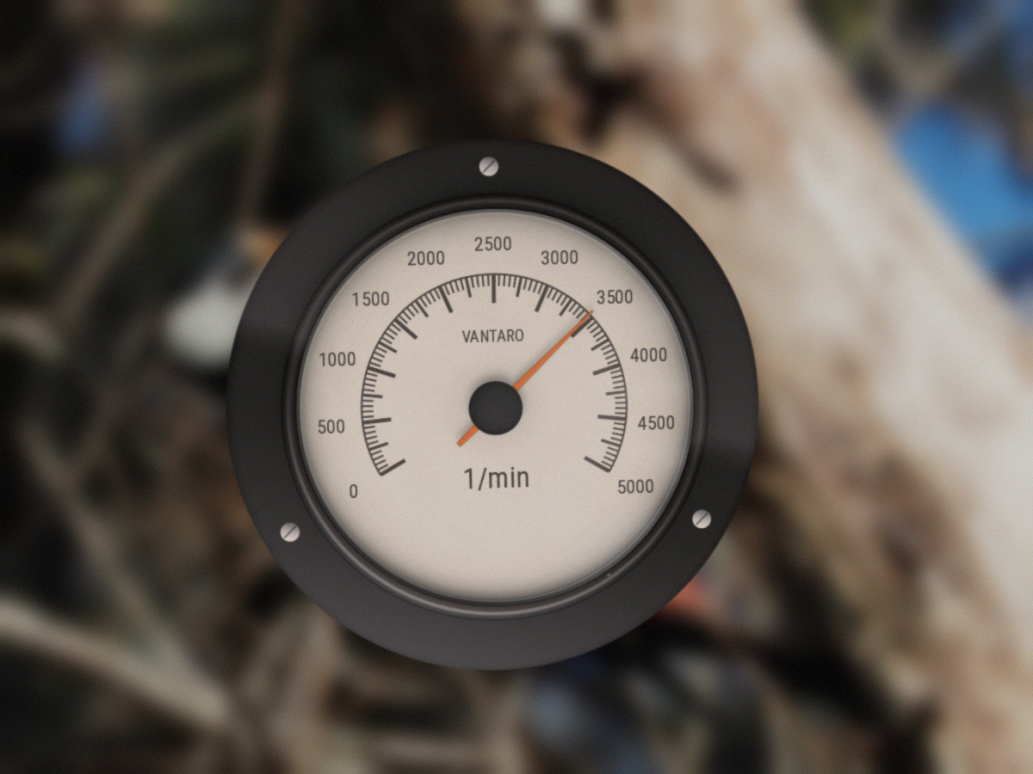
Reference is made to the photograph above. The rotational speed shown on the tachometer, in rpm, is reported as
3450 rpm
